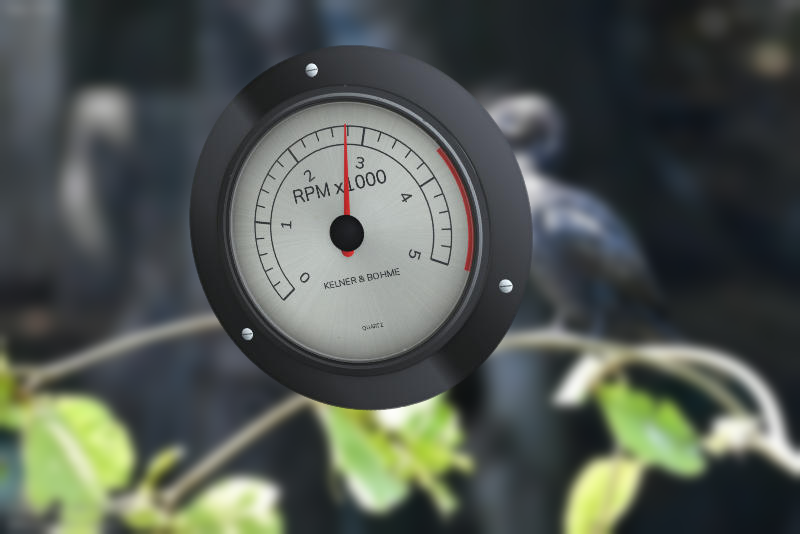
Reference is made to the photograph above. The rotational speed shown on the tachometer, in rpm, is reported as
2800 rpm
